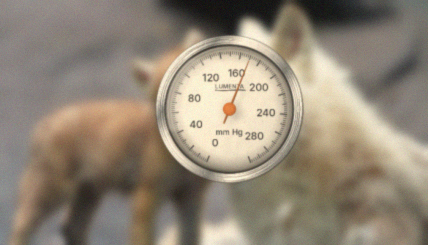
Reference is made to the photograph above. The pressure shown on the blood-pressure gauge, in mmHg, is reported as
170 mmHg
